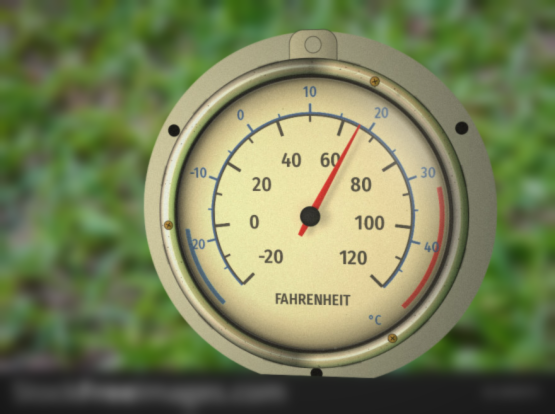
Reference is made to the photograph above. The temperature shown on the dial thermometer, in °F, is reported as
65 °F
